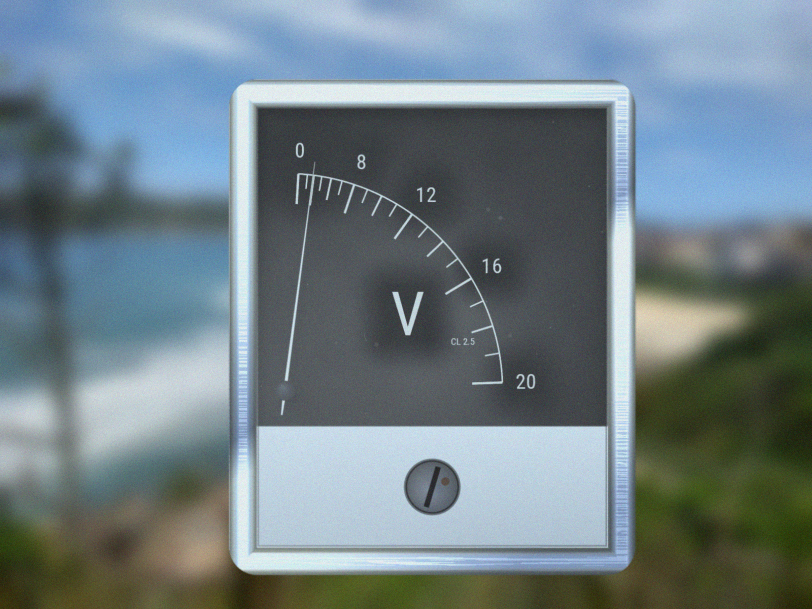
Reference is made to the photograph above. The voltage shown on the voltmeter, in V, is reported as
4 V
